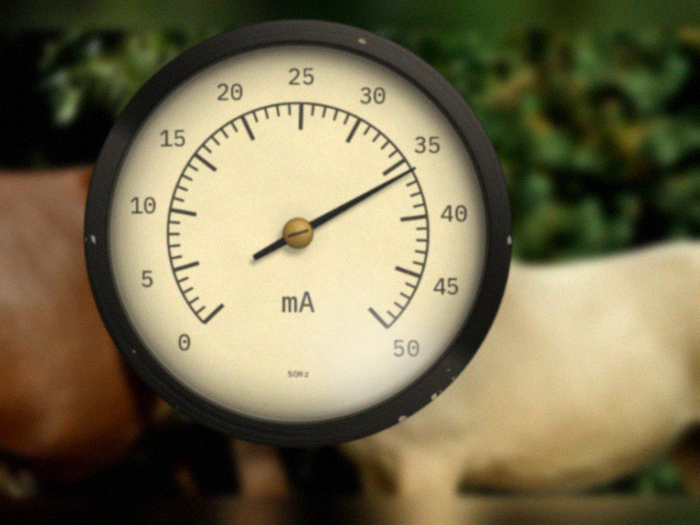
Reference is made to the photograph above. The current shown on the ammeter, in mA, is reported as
36 mA
